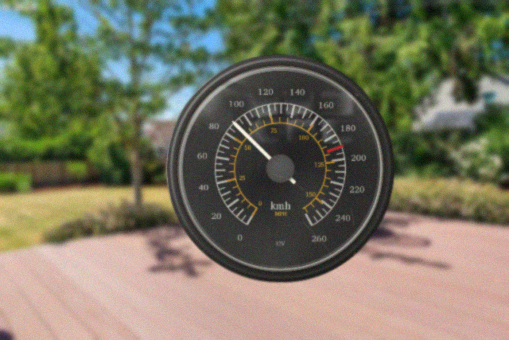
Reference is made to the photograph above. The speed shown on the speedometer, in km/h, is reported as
90 km/h
